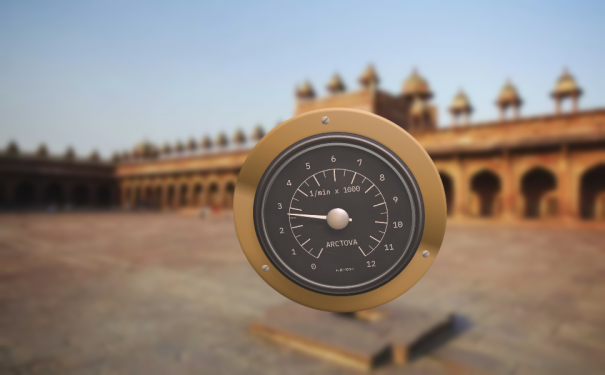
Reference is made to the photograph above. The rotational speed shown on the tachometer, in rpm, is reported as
2750 rpm
